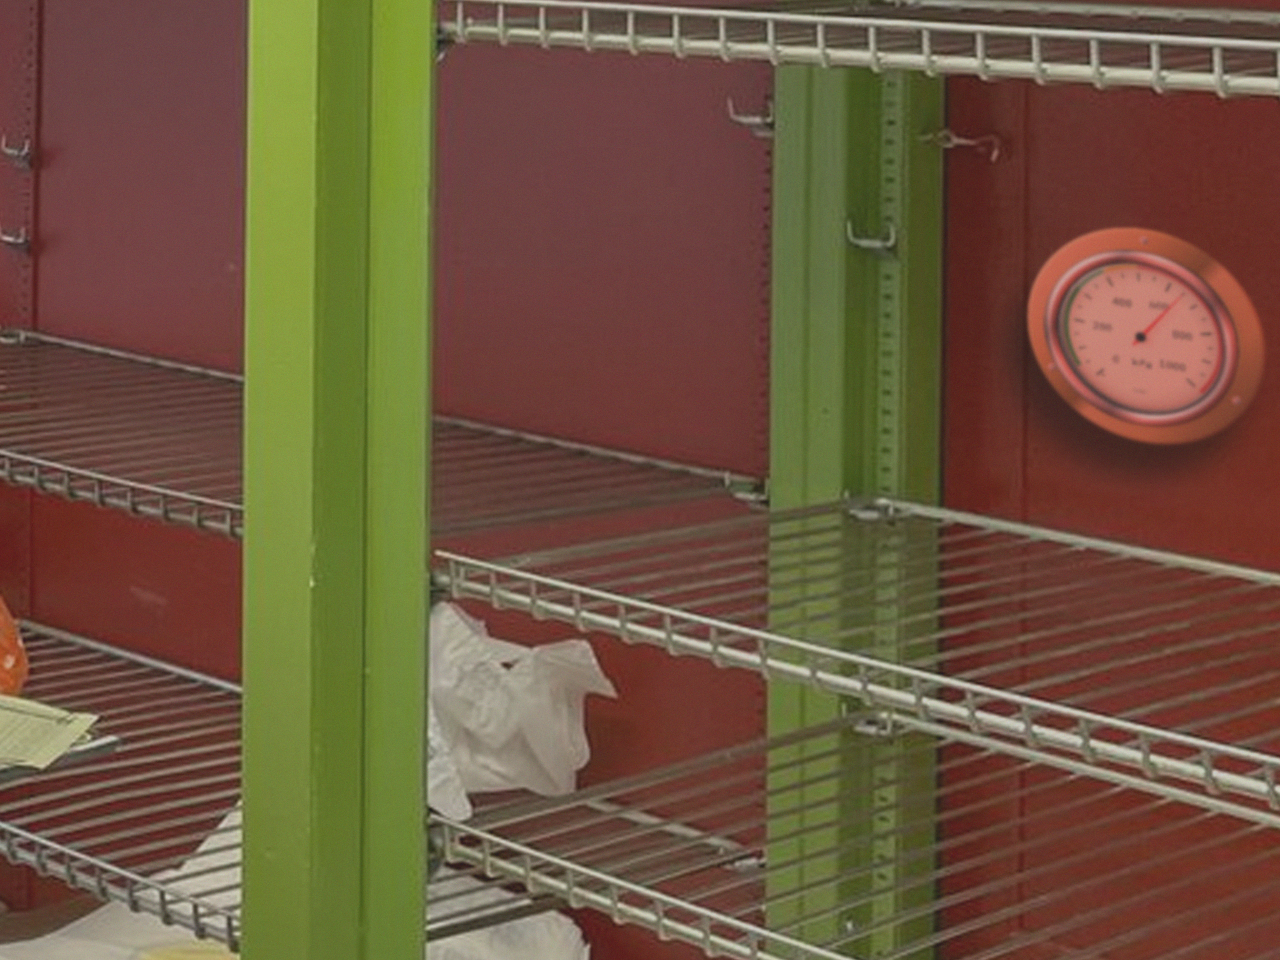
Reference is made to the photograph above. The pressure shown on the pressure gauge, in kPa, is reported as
650 kPa
